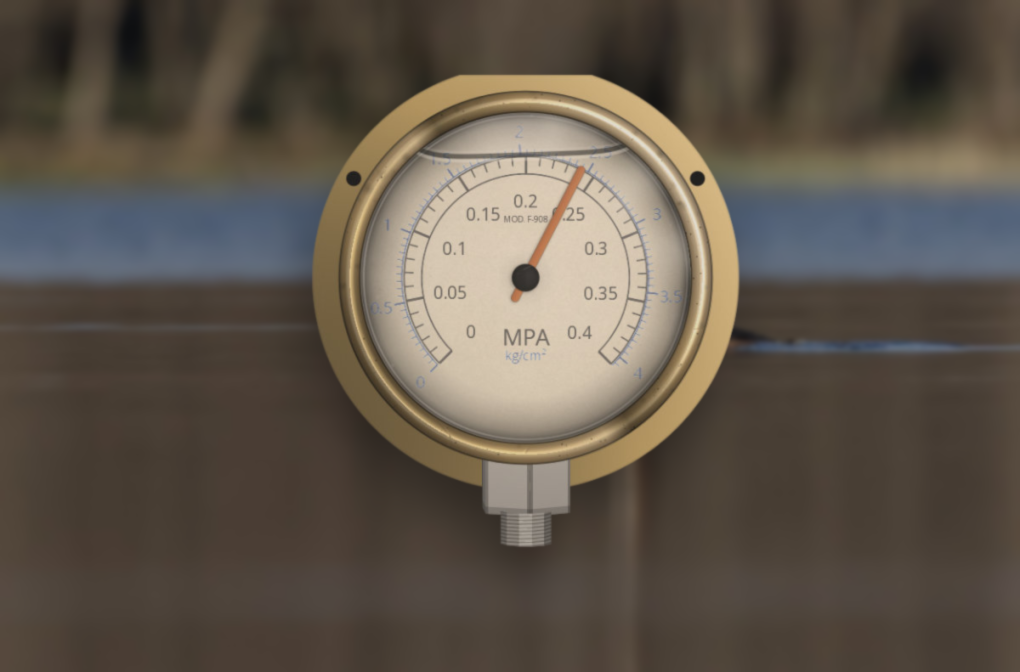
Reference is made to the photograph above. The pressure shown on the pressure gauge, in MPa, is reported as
0.24 MPa
